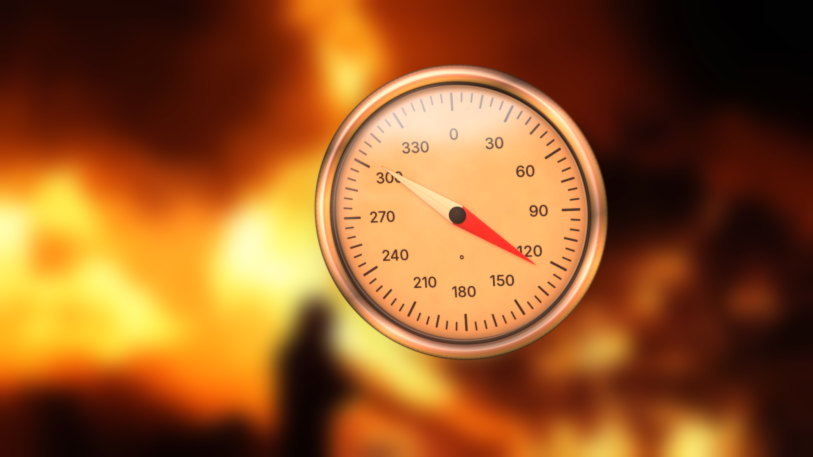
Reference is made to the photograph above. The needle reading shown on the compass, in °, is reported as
125 °
